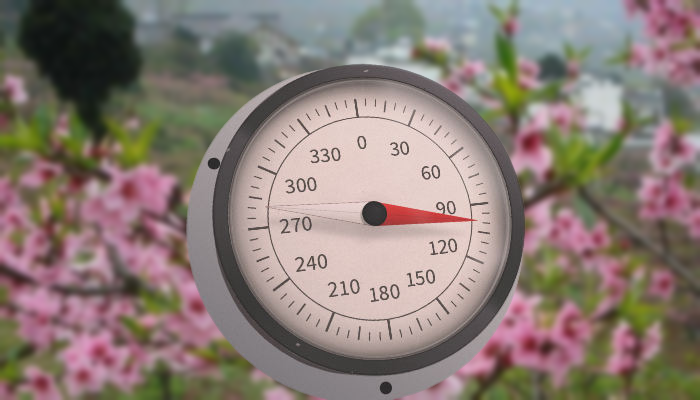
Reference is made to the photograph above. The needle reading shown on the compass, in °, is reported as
100 °
